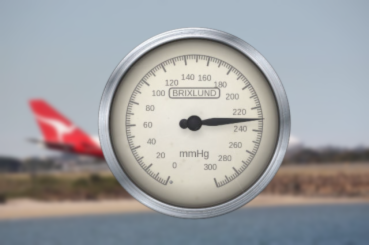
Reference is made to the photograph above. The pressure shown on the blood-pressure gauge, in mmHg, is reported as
230 mmHg
